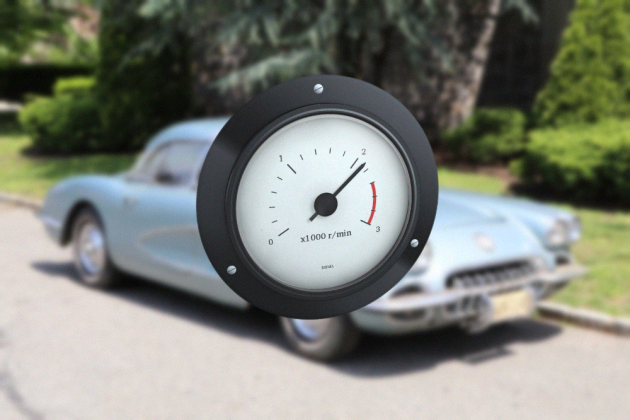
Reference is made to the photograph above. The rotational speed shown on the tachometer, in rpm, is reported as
2100 rpm
